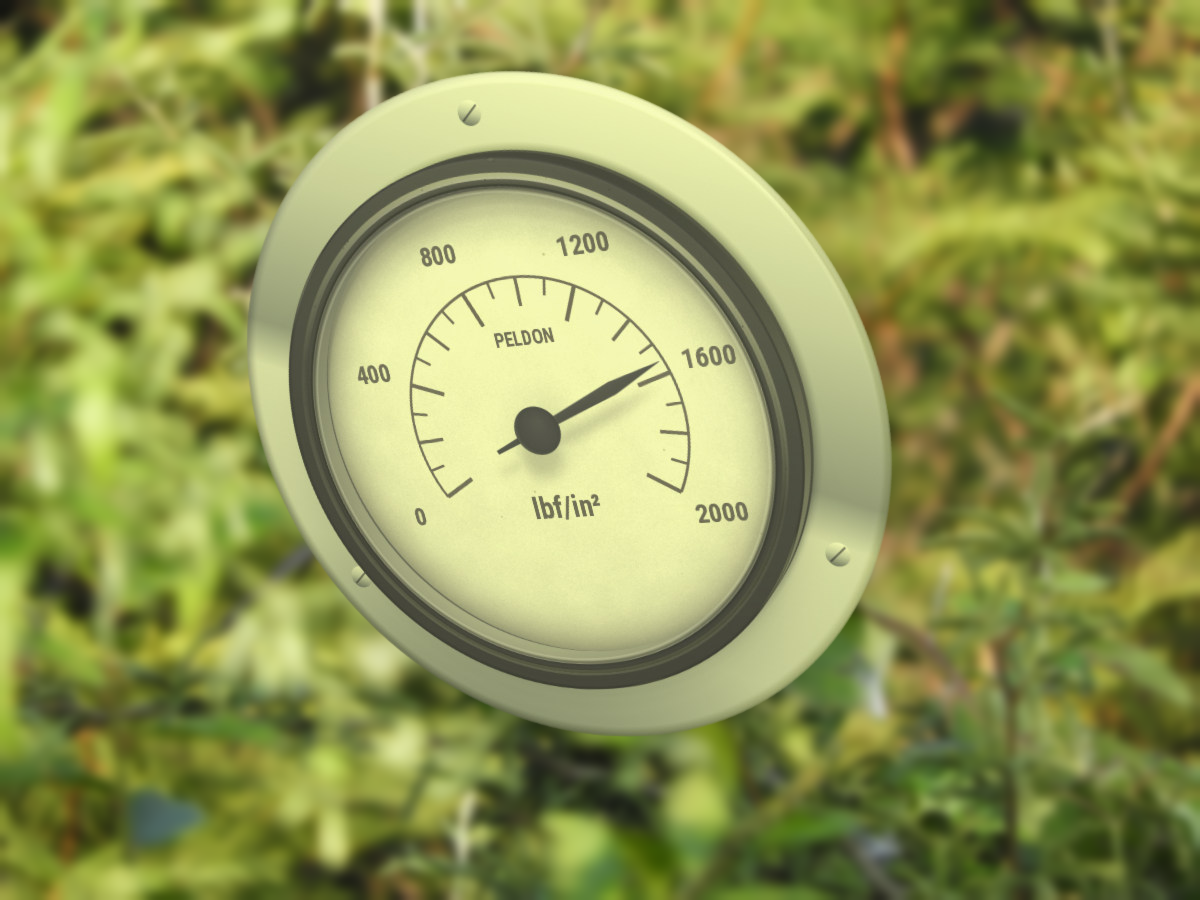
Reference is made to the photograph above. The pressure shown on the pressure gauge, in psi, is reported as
1550 psi
